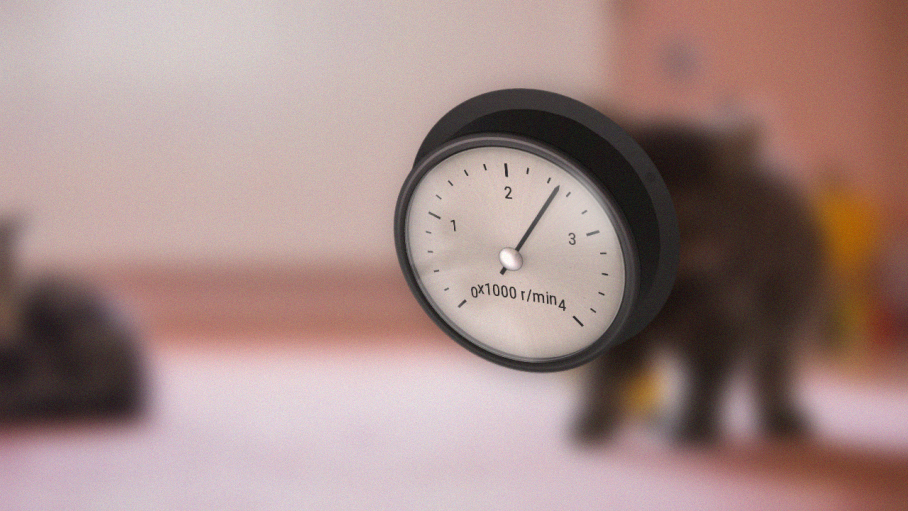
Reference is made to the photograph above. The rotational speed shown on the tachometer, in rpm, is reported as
2500 rpm
